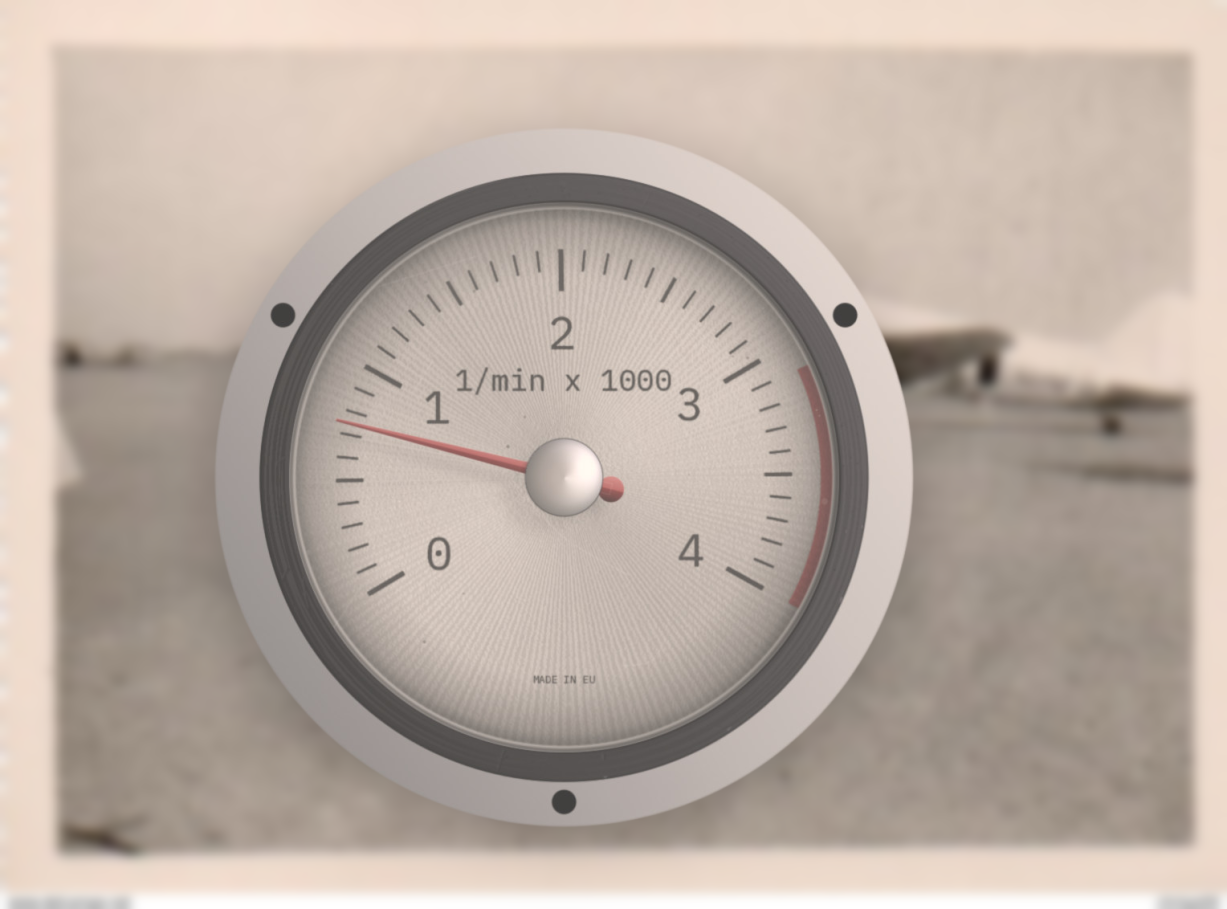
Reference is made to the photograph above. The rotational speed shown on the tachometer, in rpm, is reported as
750 rpm
